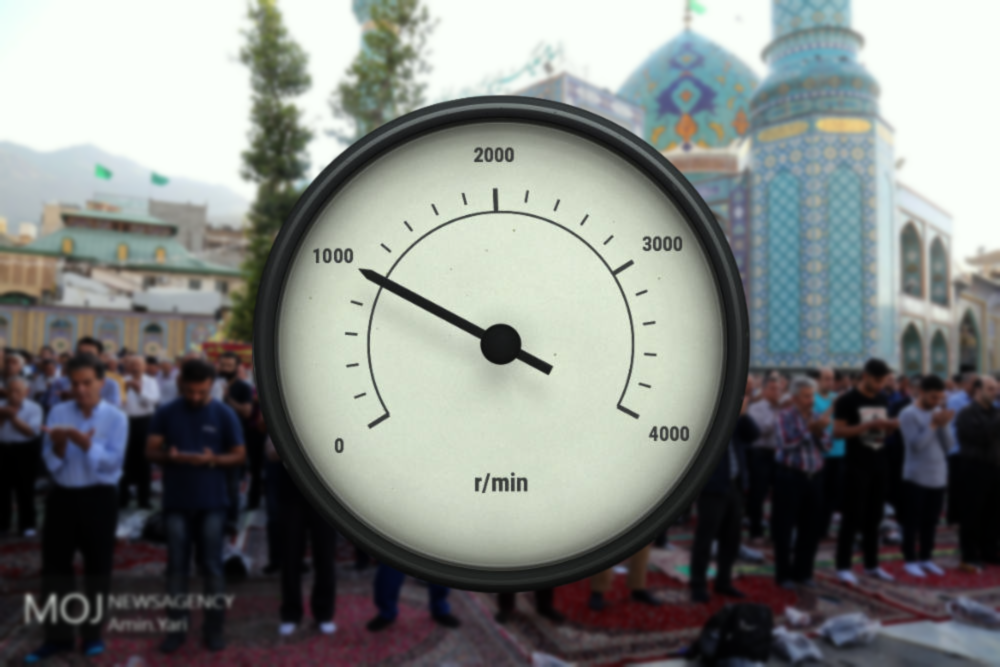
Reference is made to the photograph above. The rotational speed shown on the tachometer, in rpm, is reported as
1000 rpm
